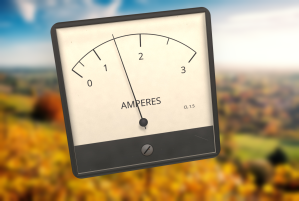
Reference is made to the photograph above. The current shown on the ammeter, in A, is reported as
1.5 A
